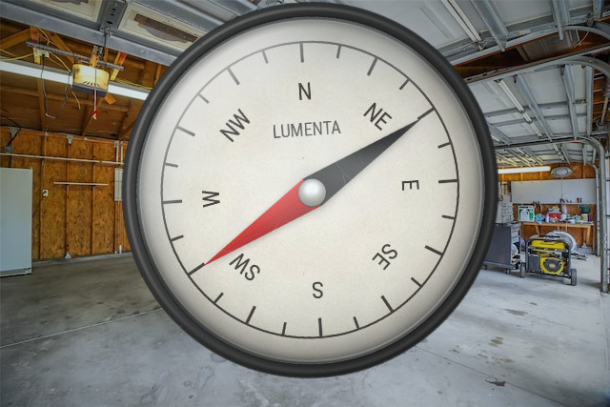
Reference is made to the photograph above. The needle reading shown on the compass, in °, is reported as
240 °
